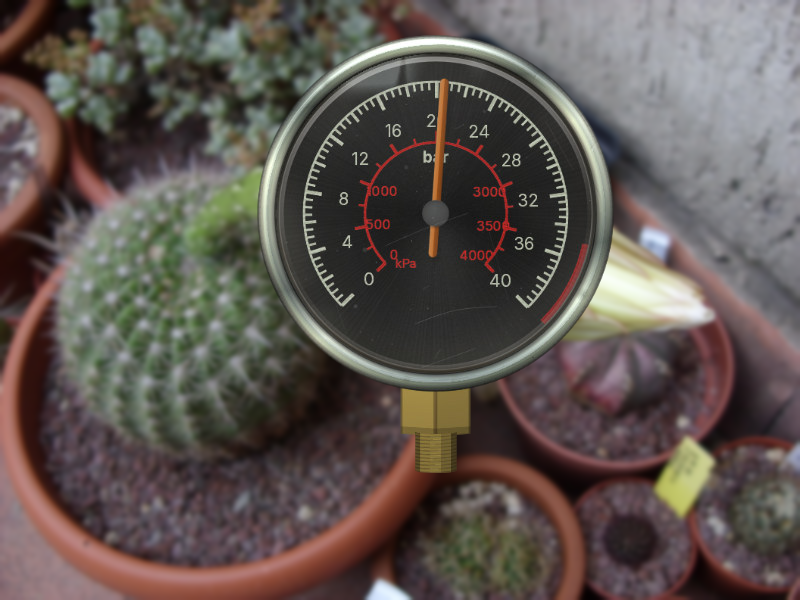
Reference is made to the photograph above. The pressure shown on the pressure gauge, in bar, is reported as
20.5 bar
